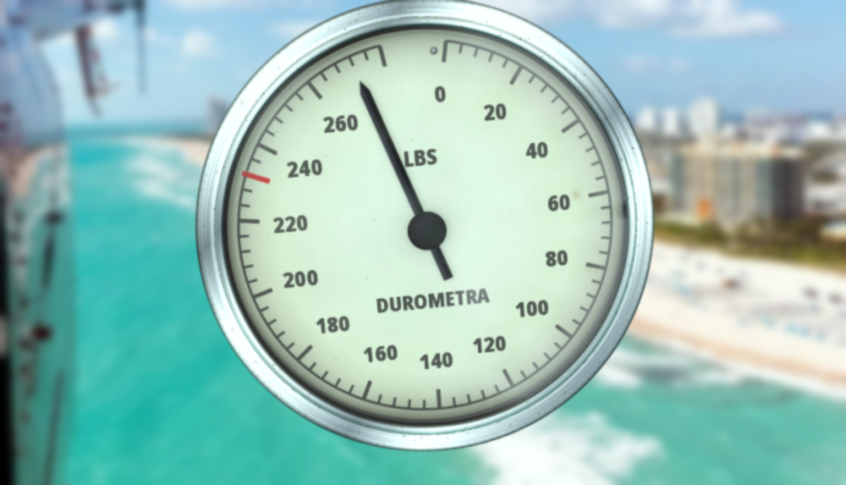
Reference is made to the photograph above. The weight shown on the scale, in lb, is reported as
272 lb
